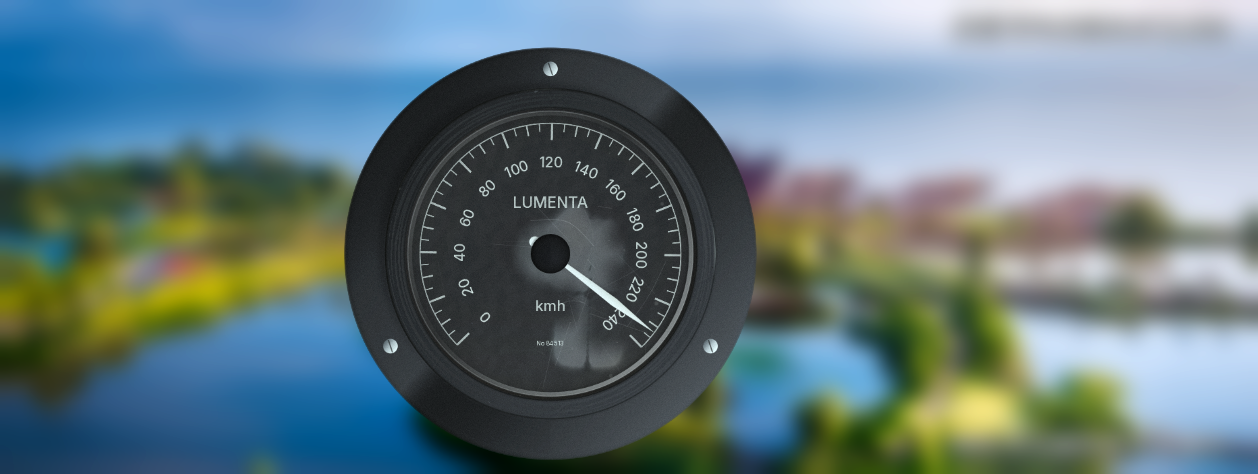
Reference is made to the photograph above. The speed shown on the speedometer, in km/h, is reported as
232.5 km/h
